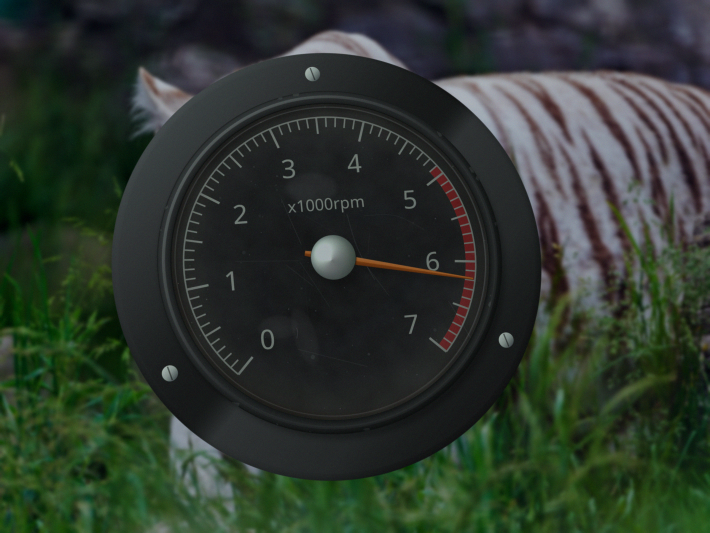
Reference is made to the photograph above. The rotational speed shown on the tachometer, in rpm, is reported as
6200 rpm
